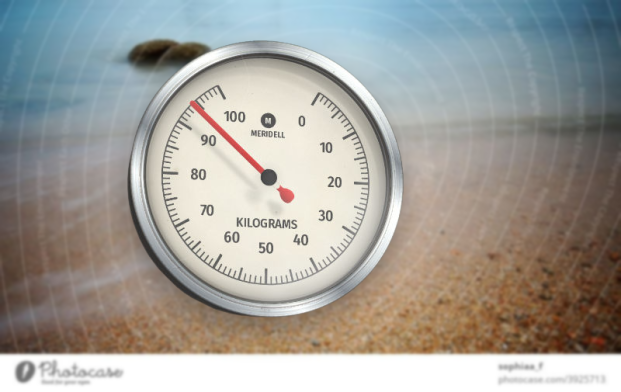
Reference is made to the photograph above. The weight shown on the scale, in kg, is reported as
94 kg
